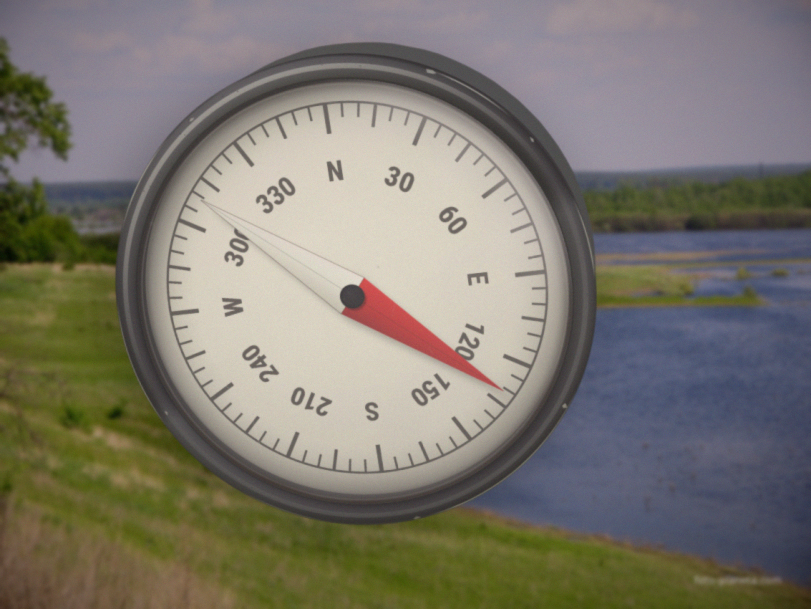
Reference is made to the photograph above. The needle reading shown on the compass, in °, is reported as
130 °
